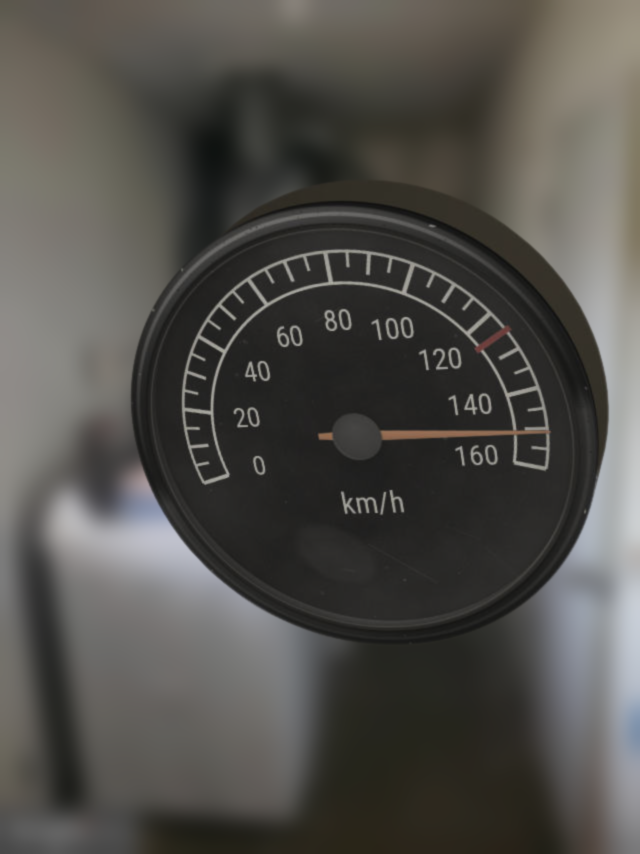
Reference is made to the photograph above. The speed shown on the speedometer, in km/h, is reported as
150 km/h
